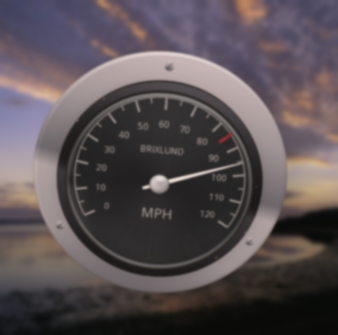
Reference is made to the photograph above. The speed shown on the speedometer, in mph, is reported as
95 mph
